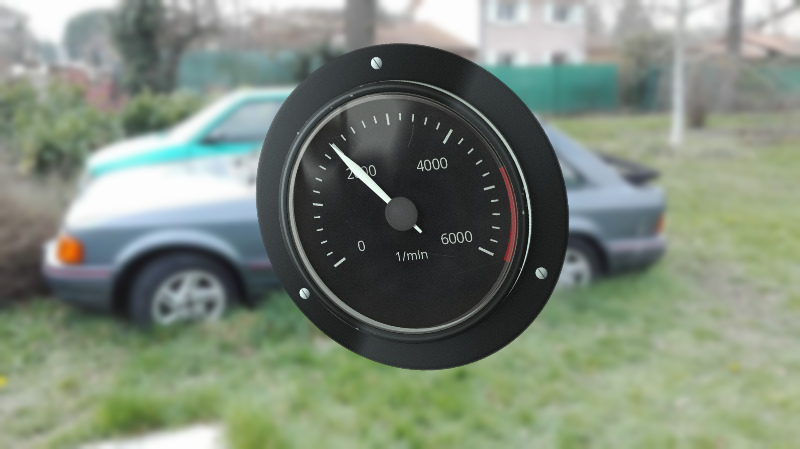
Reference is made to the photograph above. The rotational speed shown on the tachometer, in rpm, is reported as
2000 rpm
